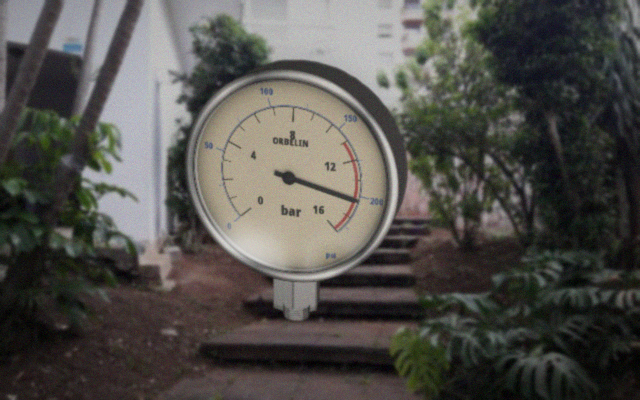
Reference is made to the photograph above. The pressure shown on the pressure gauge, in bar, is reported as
14 bar
